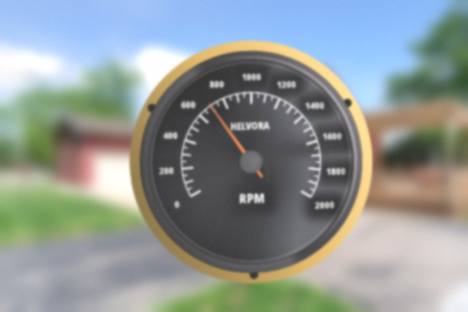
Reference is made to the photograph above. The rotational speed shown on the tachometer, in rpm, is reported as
700 rpm
